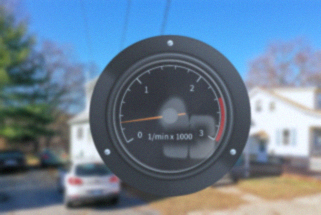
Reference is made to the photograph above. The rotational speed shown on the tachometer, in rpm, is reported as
300 rpm
